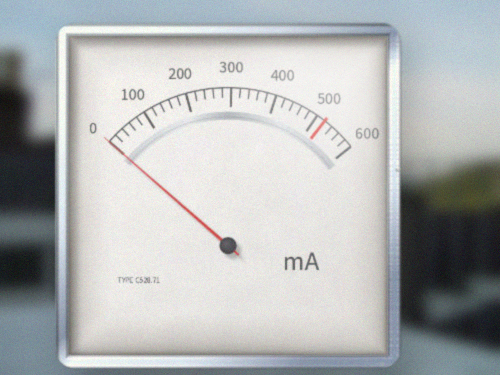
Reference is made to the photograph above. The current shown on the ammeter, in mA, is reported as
0 mA
